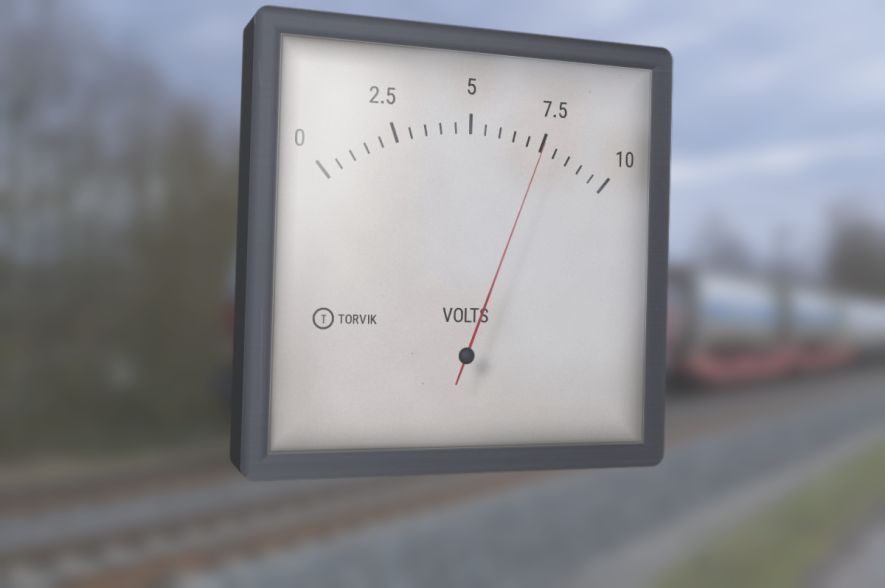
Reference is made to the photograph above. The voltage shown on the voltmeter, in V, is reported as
7.5 V
